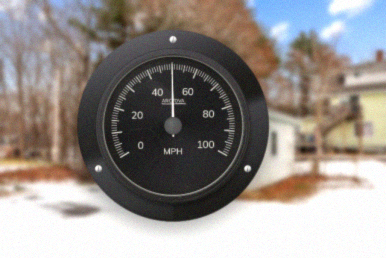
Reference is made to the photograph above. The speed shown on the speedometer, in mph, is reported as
50 mph
